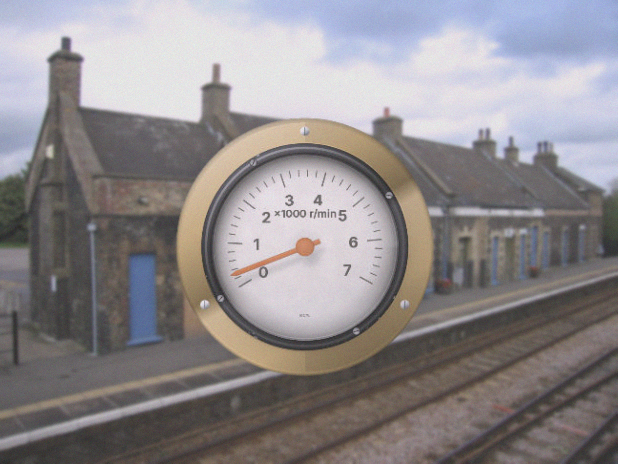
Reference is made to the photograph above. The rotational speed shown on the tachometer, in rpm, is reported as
300 rpm
